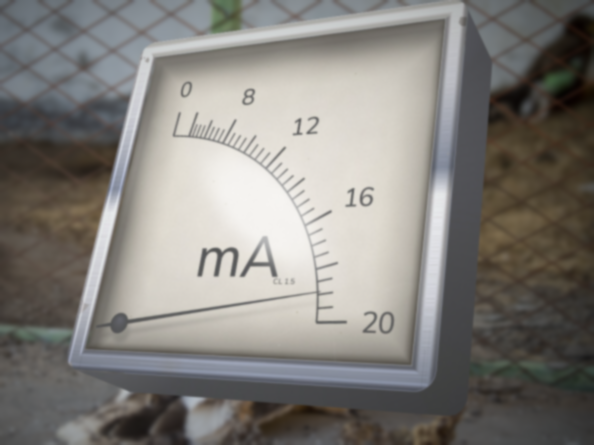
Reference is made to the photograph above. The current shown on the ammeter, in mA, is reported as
19 mA
